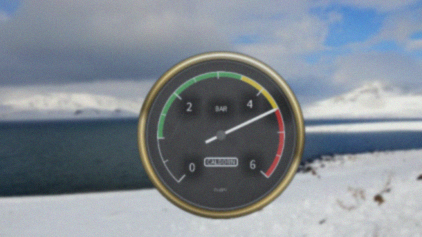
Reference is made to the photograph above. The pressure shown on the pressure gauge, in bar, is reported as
4.5 bar
